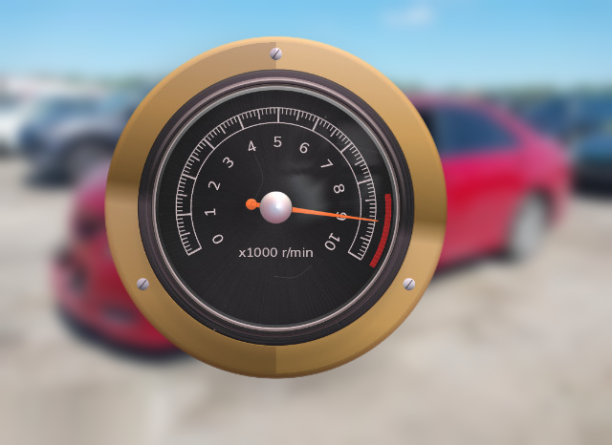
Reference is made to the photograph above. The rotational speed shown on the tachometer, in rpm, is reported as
9000 rpm
